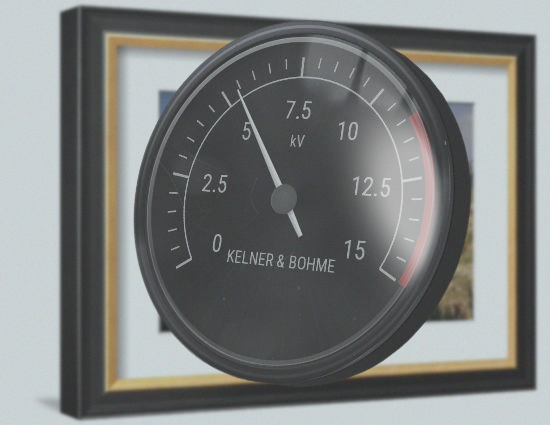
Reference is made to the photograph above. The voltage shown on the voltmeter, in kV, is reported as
5.5 kV
